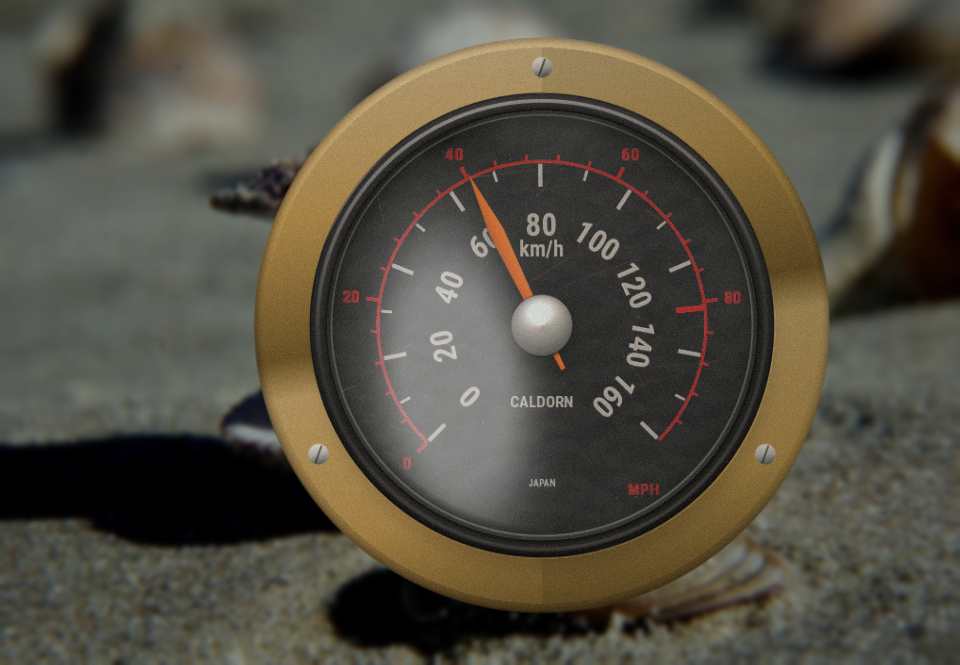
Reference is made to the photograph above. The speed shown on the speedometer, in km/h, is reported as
65 km/h
